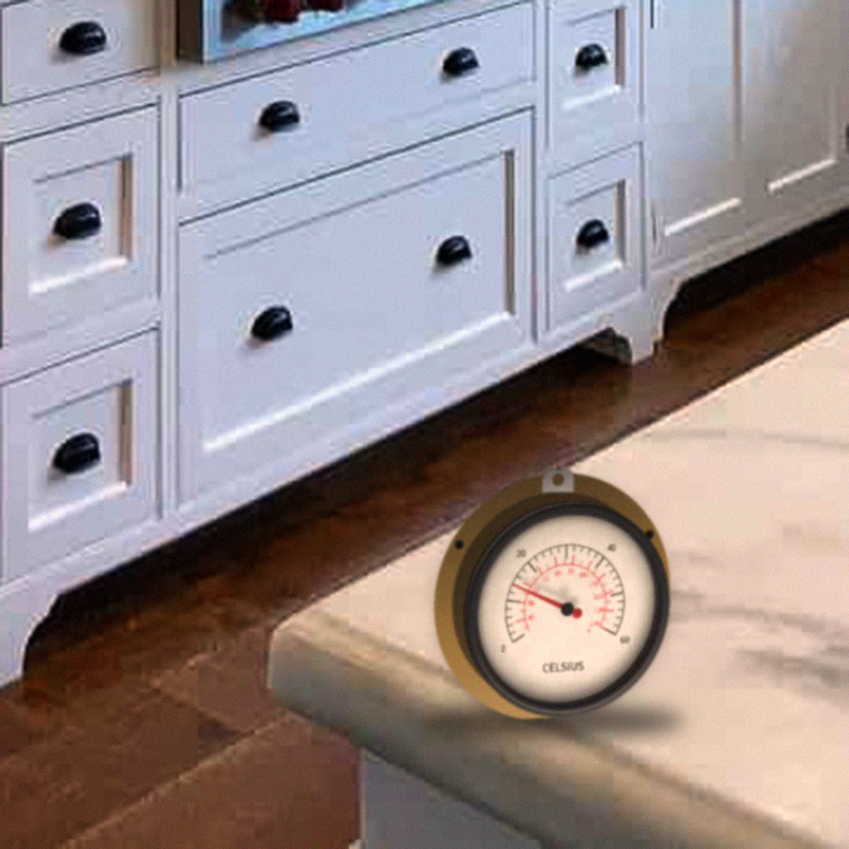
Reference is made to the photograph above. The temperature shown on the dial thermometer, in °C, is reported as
14 °C
